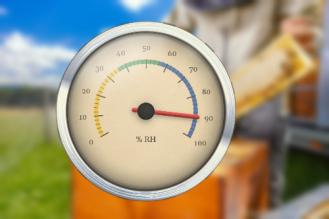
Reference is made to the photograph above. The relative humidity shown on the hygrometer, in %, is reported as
90 %
